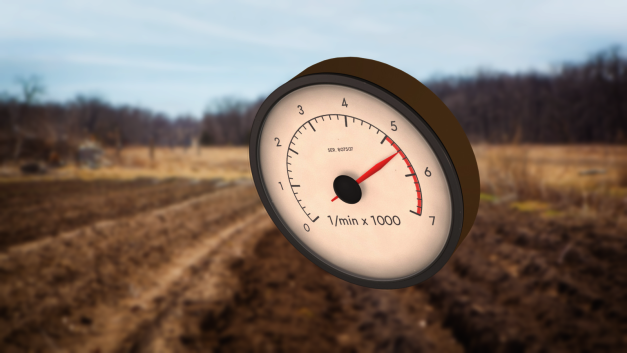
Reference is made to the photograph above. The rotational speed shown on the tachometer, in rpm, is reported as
5400 rpm
